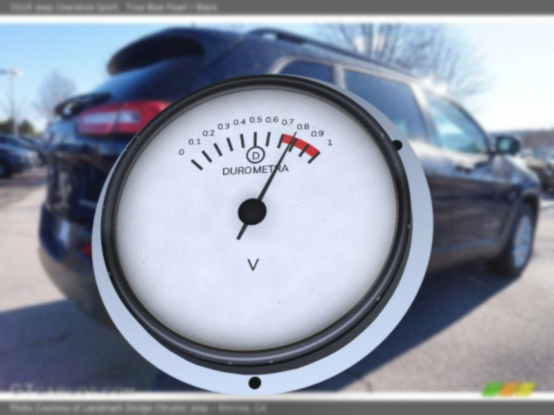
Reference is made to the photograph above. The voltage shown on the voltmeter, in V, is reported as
0.8 V
